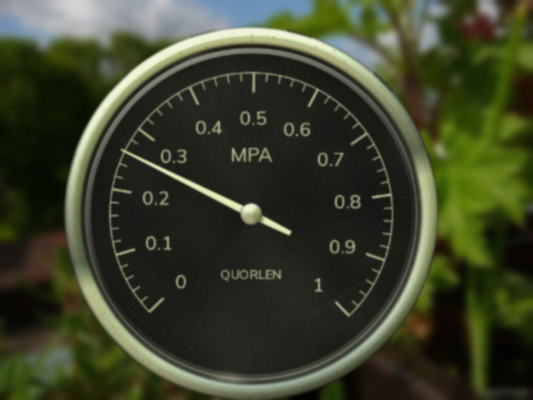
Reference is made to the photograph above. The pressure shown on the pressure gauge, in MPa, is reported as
0.26 MPa
